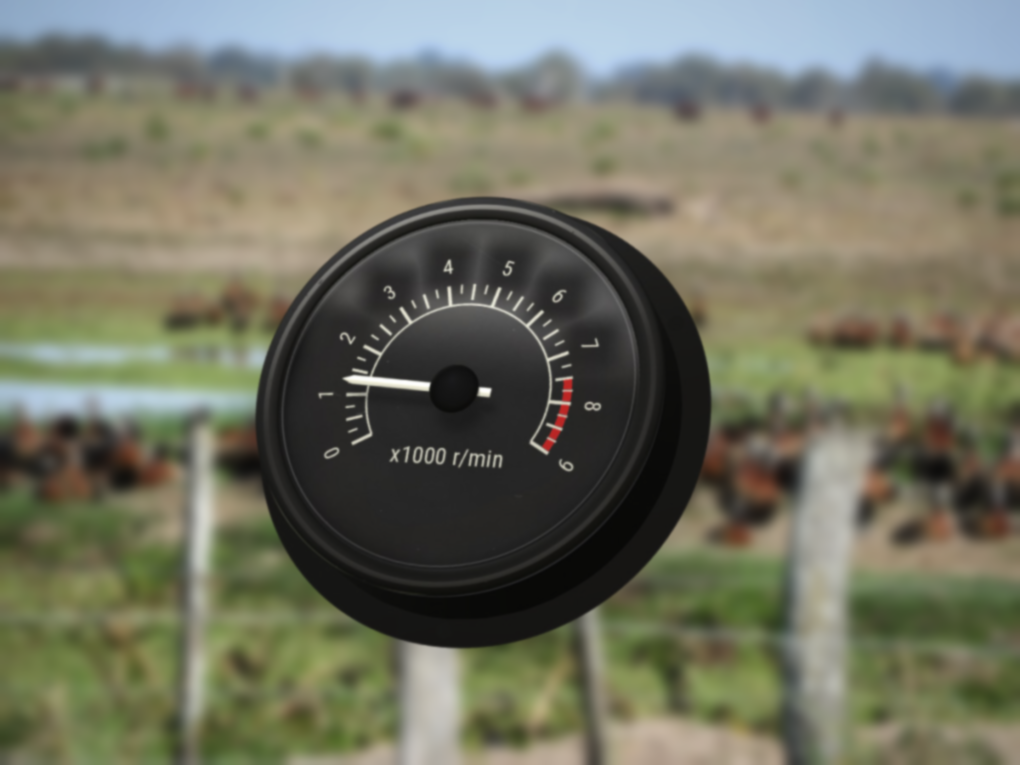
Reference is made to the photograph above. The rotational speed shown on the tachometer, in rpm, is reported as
1250 rpm
